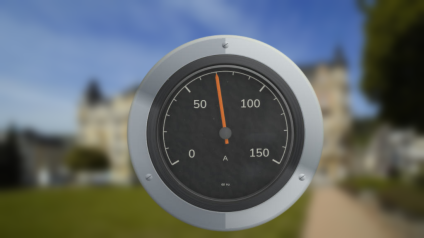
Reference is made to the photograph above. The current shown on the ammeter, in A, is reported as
70 A
